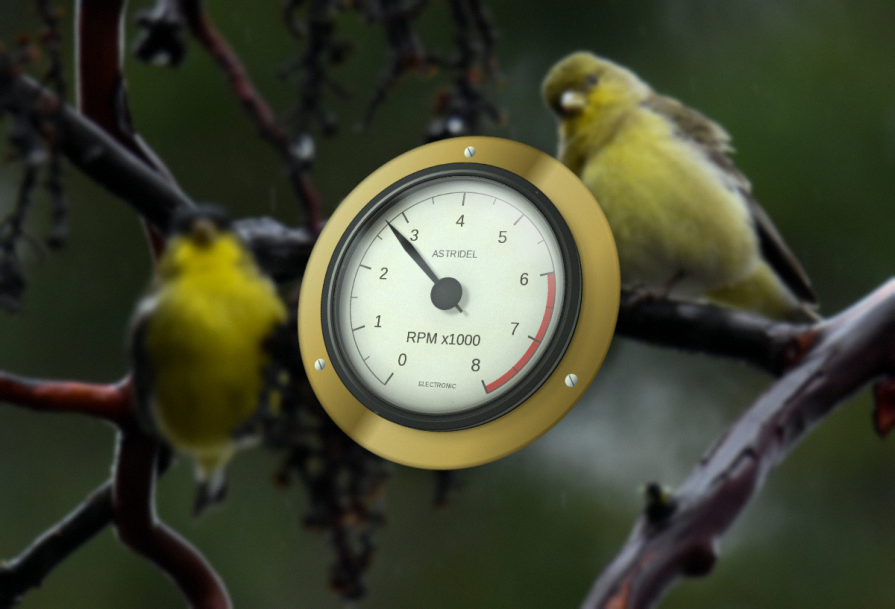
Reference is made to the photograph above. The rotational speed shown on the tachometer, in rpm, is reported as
2750 rpm
